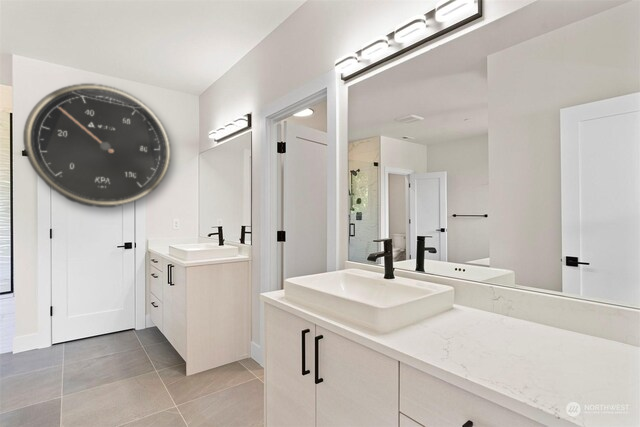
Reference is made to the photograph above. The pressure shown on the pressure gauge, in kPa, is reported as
30 kPa
